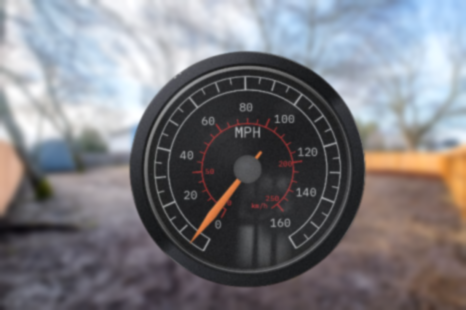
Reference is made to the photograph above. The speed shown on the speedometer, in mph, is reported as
5 mph
